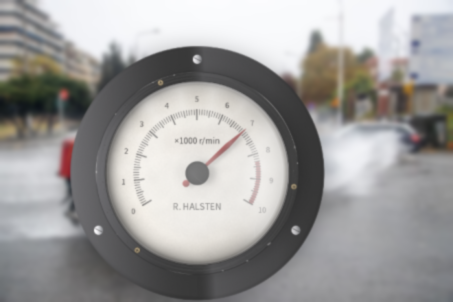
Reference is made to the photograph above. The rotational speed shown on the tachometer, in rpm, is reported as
7000 rpm
